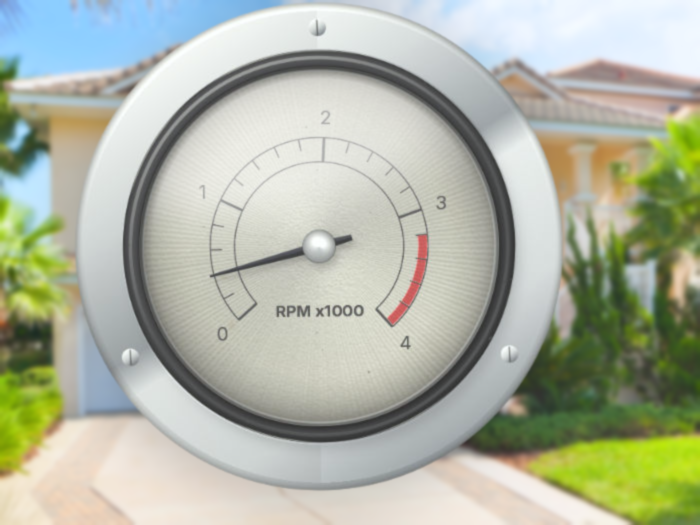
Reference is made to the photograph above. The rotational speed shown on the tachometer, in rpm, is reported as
400 rpm
